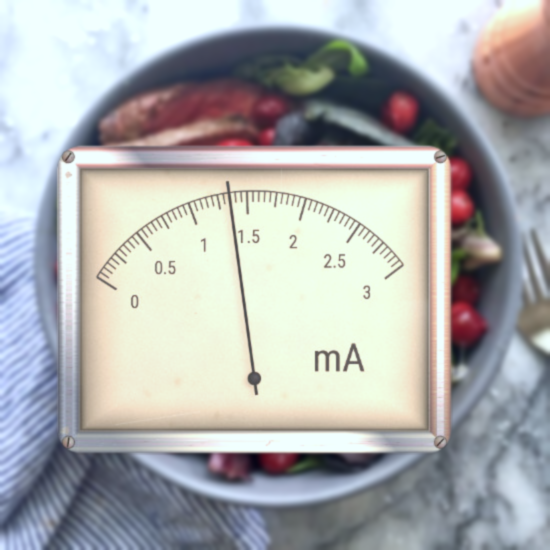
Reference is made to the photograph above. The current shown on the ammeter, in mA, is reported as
1.35 mA
